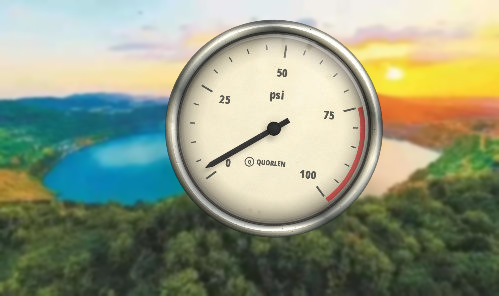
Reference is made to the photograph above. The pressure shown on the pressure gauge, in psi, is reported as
2.5 psi
